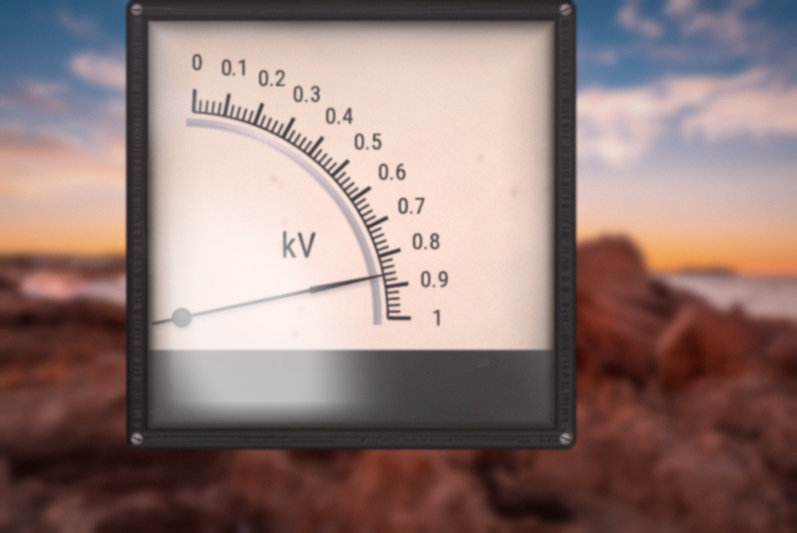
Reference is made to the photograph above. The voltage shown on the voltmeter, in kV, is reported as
0.86 kV
